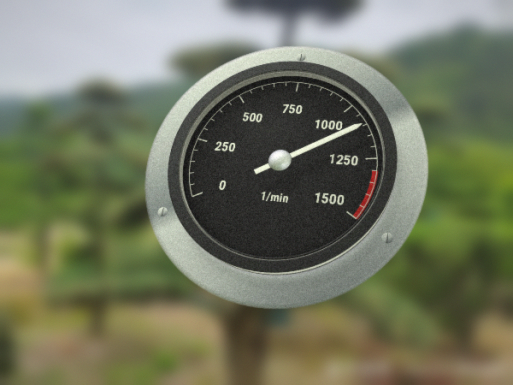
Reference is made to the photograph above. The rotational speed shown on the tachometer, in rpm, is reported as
1100 rpm
